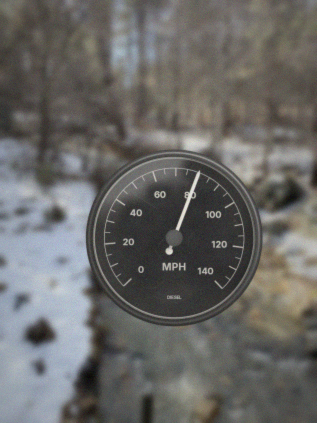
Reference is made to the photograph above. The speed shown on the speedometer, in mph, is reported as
80 mph
